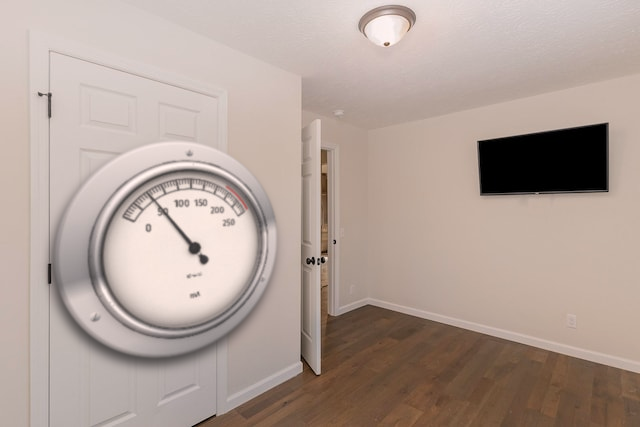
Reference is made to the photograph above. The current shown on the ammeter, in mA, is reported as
50 mA
